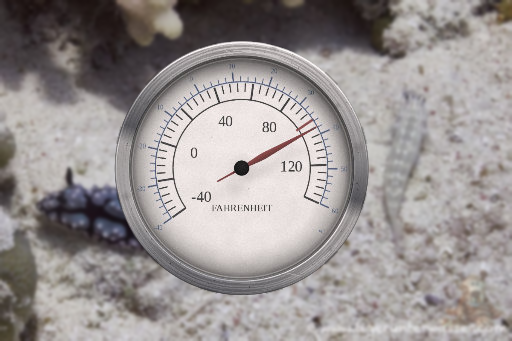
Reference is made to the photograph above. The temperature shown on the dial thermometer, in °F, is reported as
100 °F
